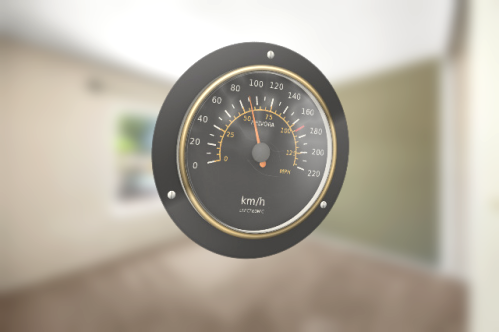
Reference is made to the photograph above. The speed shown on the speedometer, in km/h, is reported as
90 km/h
